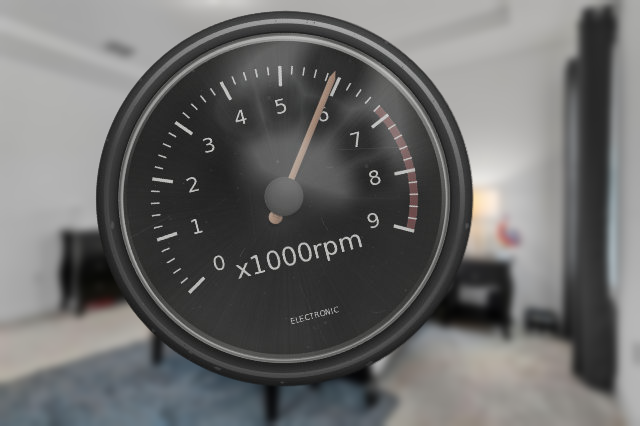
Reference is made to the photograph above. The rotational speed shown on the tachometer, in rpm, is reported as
5900 rpm
